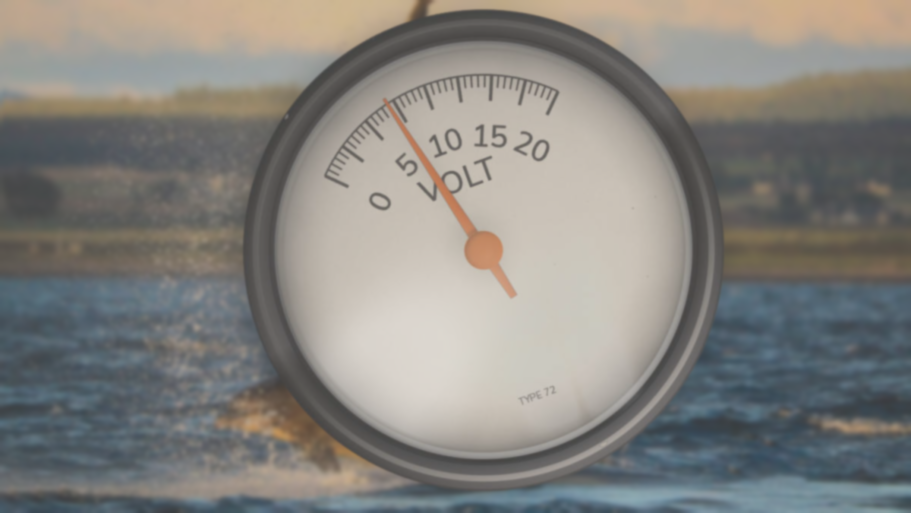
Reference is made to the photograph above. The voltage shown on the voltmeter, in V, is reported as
7 V
